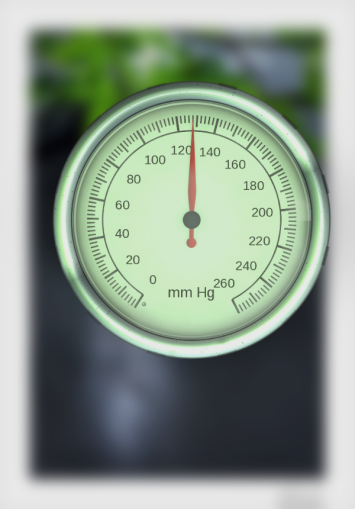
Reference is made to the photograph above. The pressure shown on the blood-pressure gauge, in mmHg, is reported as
128 mmHg
